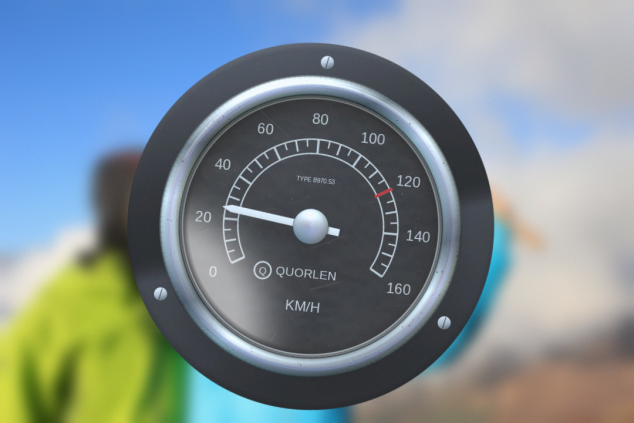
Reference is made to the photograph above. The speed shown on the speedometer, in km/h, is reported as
25 km/h
